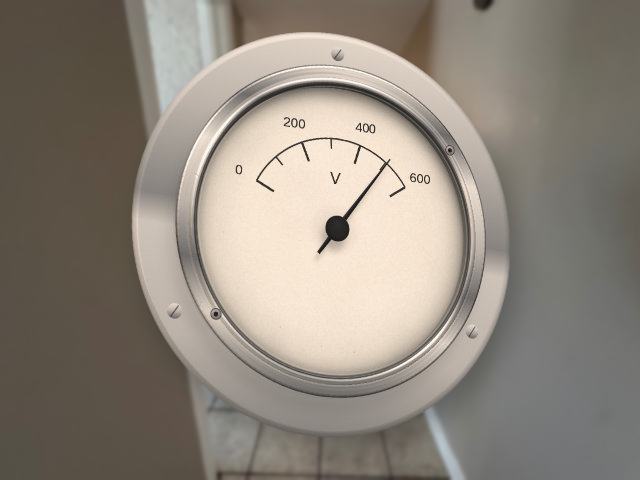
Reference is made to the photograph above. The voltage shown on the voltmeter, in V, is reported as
500 V
